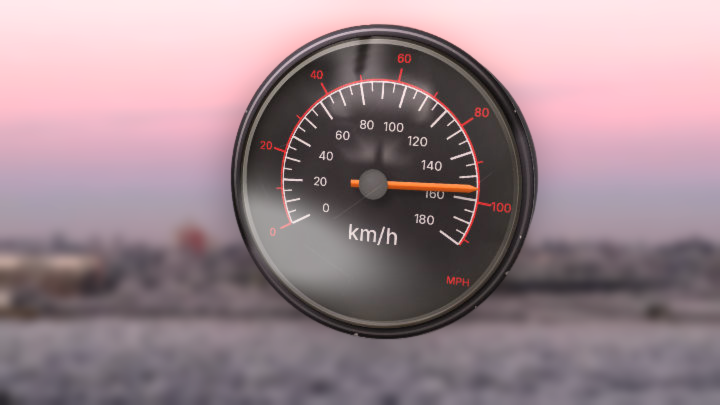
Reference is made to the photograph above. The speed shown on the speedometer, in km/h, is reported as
155 km/h
